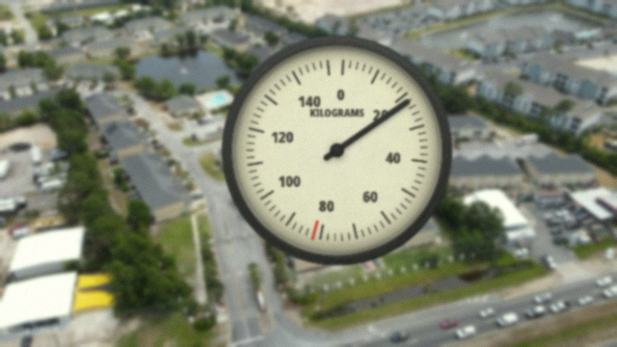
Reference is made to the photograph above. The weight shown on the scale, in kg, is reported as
22 kg
